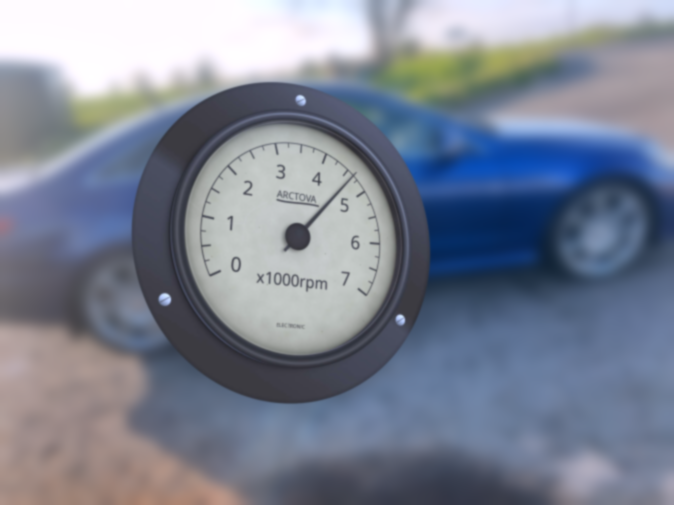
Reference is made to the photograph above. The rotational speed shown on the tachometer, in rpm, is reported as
4625 rpm
